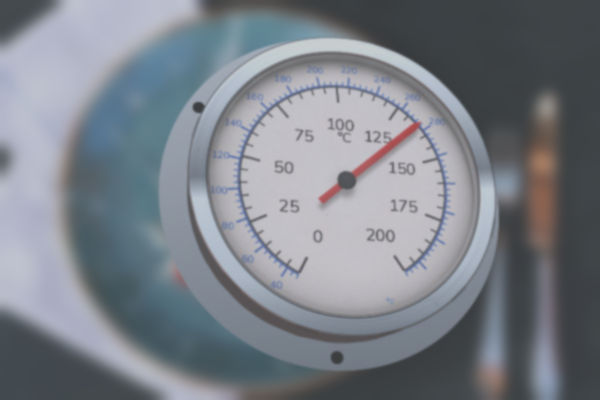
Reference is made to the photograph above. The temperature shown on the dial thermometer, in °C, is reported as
135 °C
